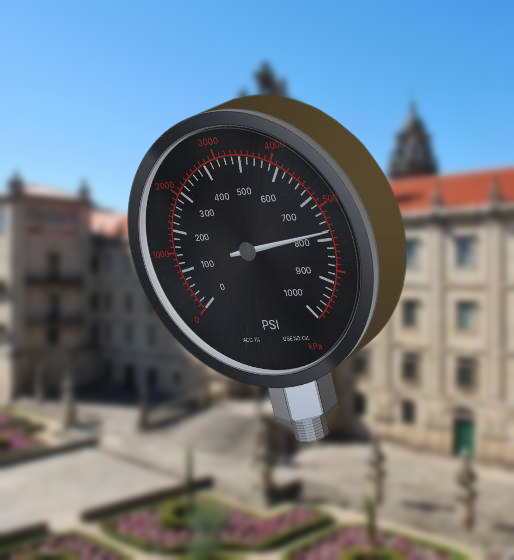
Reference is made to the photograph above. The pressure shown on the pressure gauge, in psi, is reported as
780 psi
